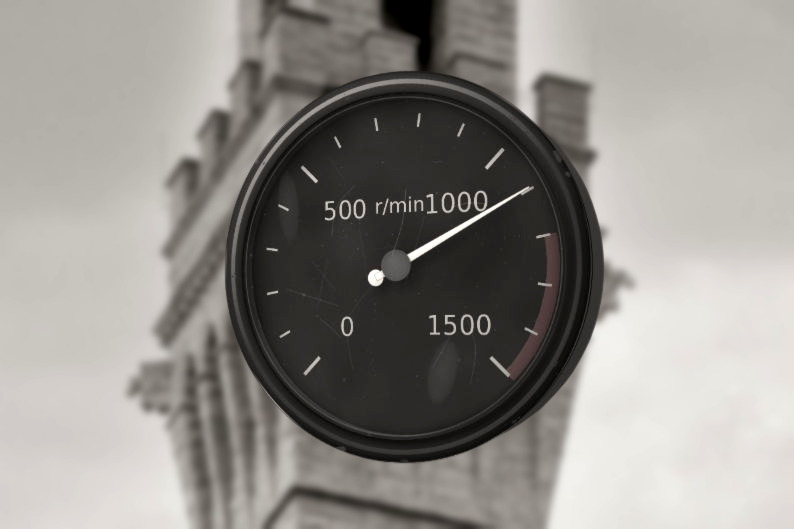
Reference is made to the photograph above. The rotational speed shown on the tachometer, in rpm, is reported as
1100 rpm
